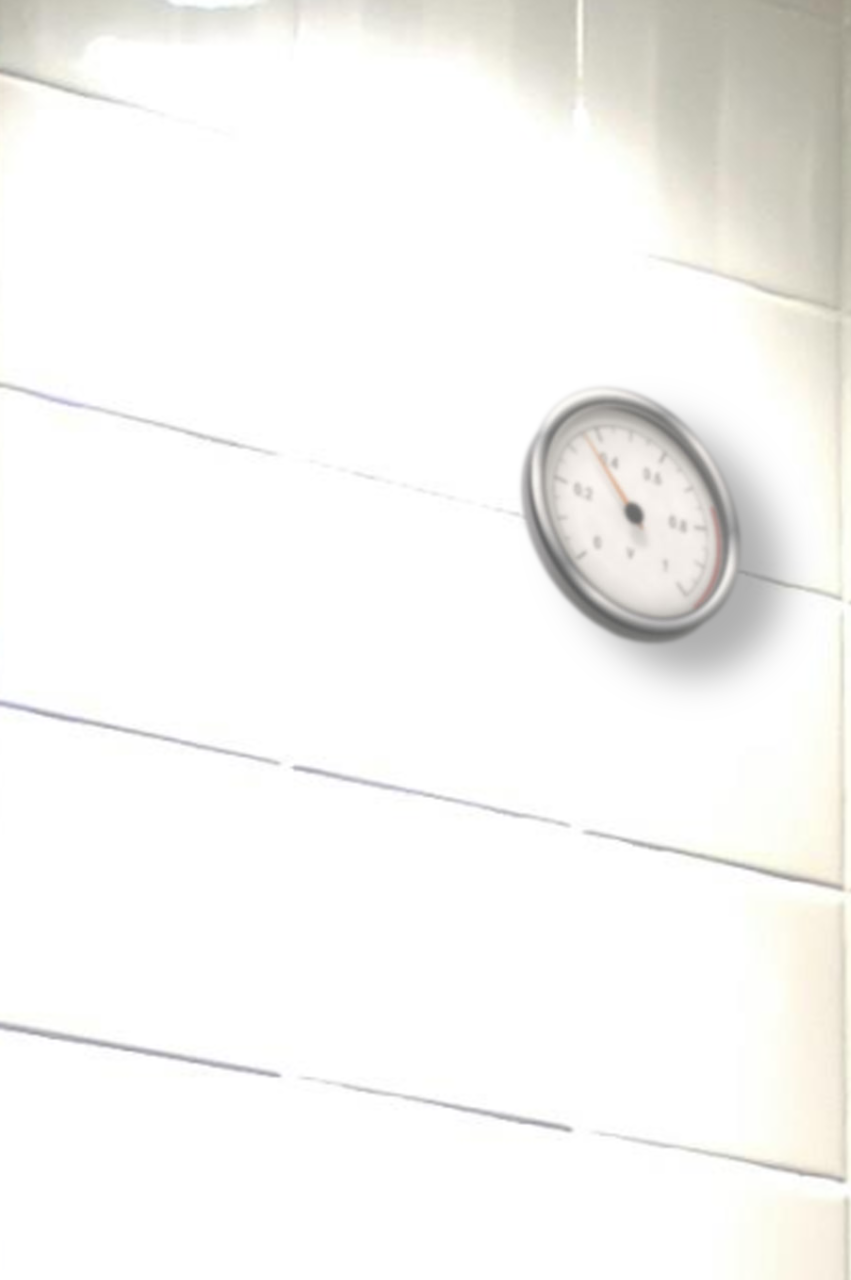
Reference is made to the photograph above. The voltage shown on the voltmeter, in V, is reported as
0.35 V
